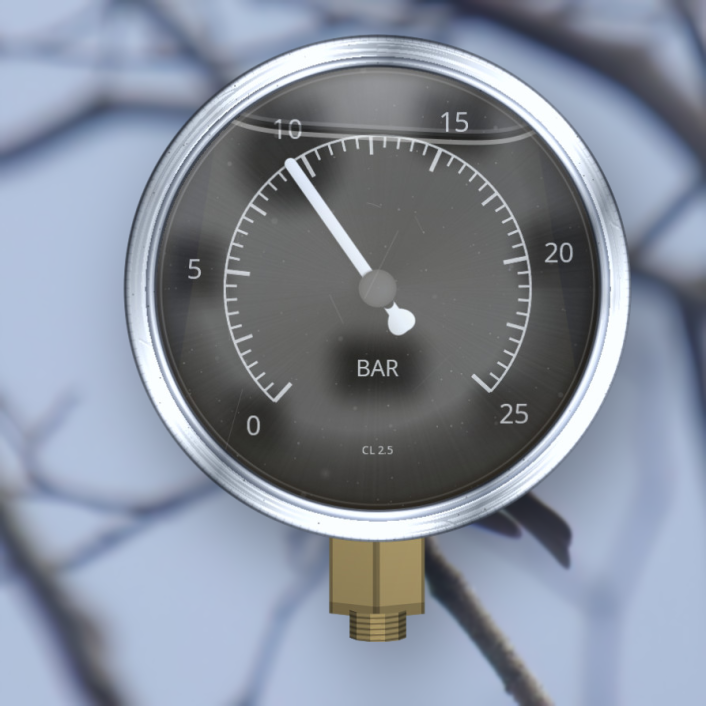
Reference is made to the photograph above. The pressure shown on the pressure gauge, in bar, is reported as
9.5 bar
